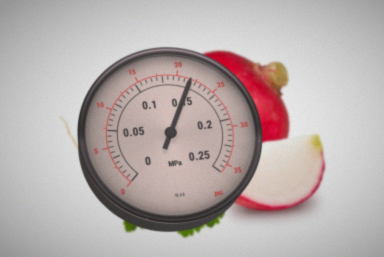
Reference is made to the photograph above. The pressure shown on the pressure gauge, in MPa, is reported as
0.15 MPa
